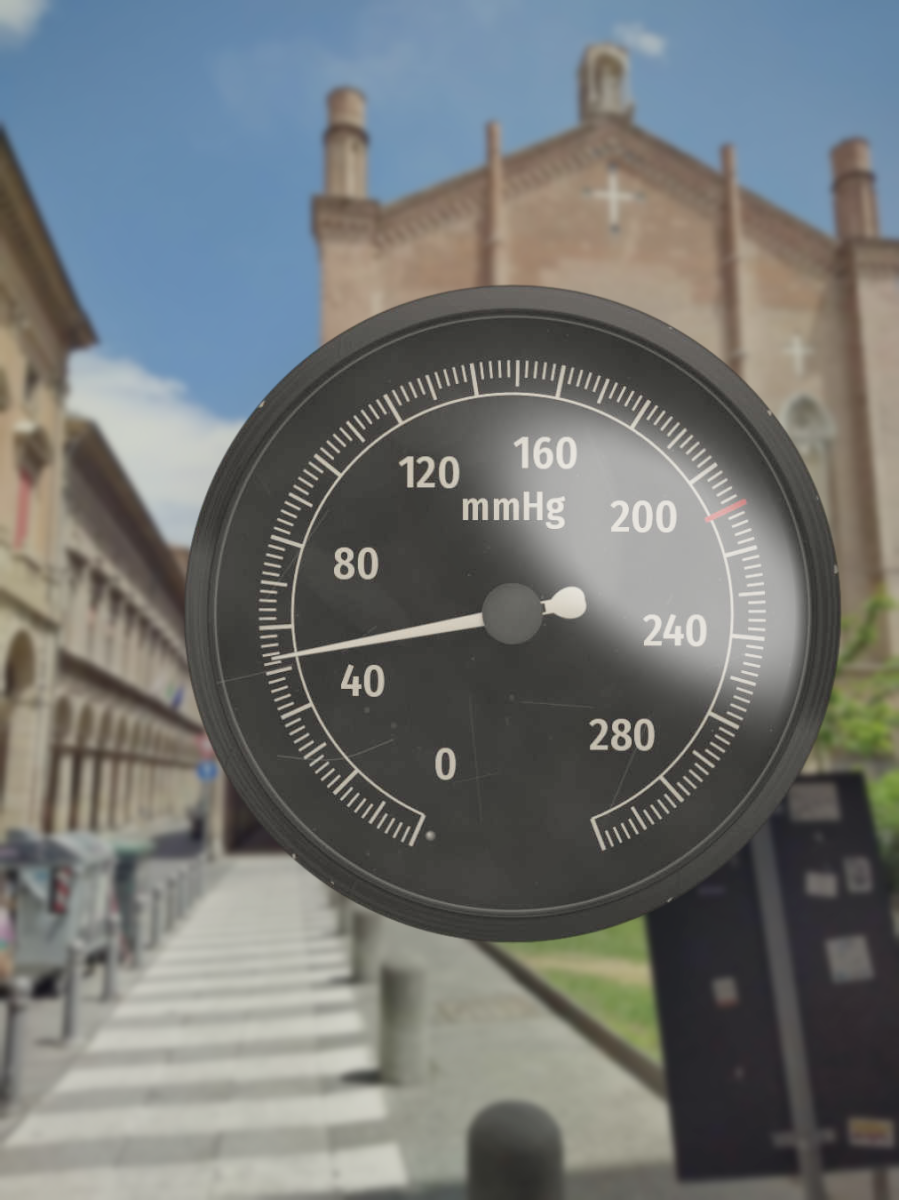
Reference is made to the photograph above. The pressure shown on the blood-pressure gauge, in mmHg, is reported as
53 mmHg
